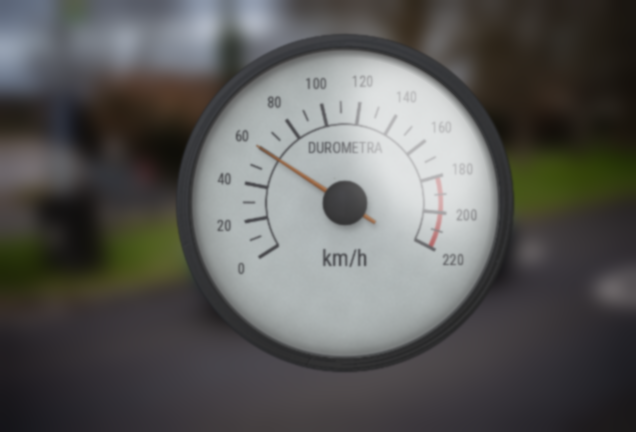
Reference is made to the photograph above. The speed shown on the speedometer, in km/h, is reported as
60 km/h
